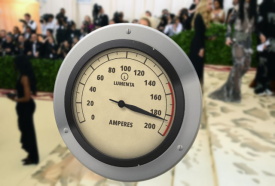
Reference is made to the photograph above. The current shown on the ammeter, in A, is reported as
185 A
